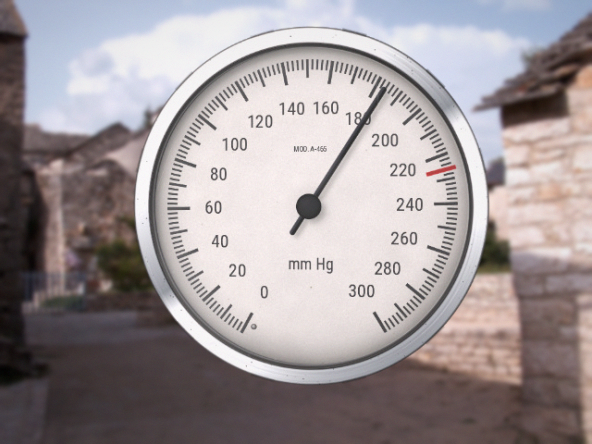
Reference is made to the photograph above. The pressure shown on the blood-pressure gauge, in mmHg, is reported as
184 mmHg
